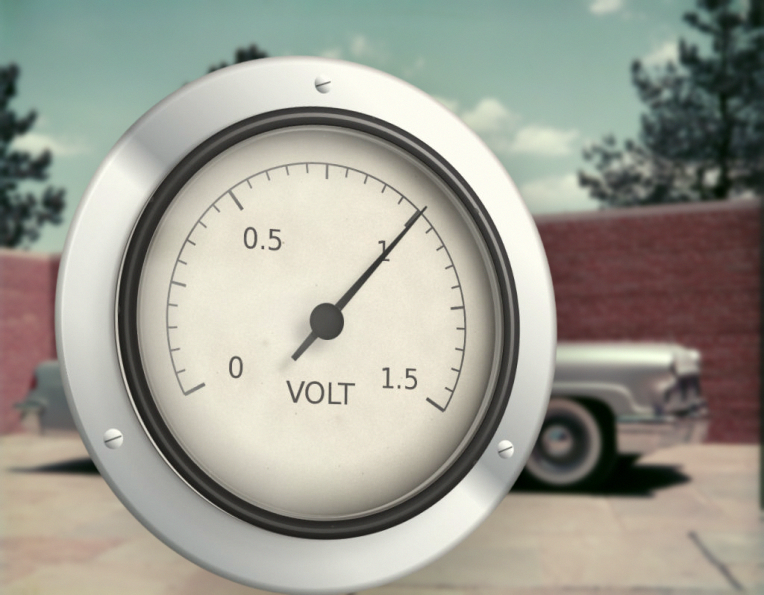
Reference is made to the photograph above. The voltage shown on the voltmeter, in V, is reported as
1 V
